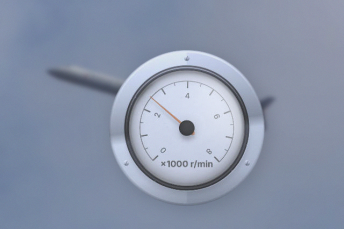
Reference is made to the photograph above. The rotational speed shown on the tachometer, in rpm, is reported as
2500 rpm
